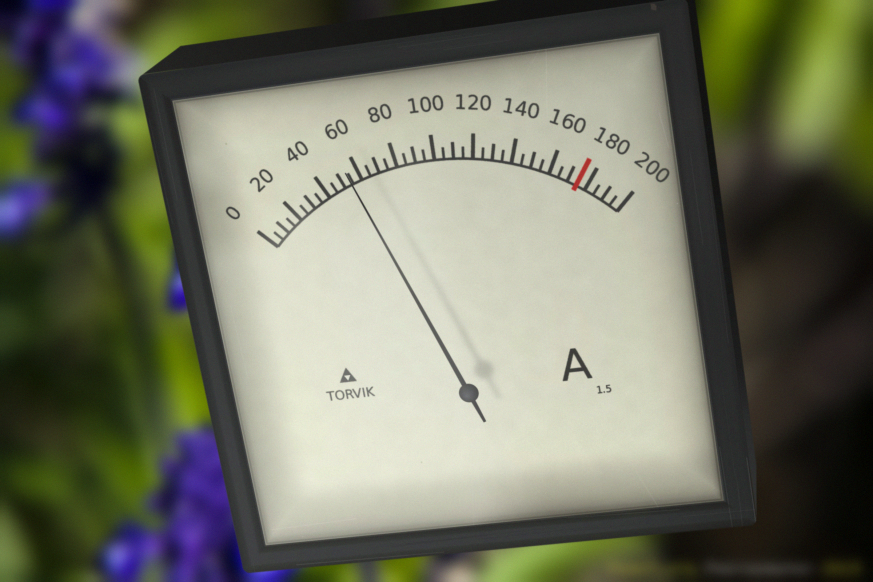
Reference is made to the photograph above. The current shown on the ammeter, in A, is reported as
55 A
